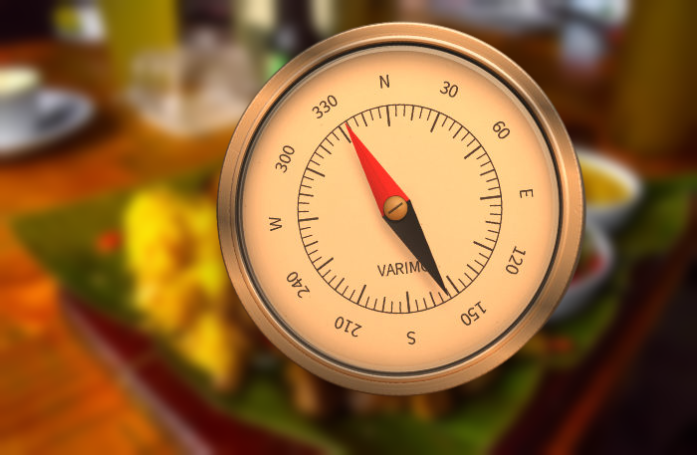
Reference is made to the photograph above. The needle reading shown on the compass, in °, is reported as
335 °
